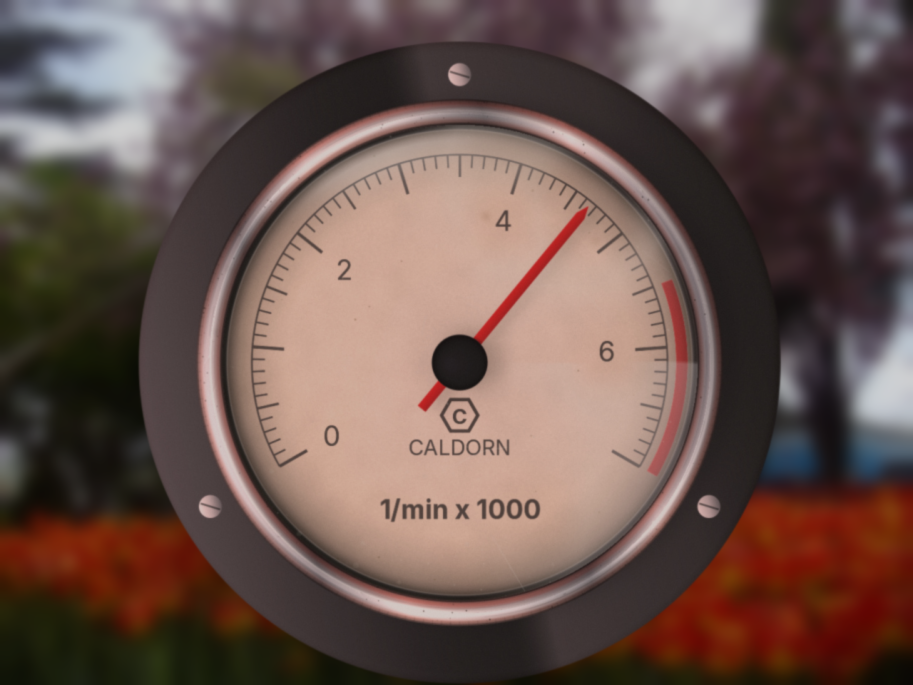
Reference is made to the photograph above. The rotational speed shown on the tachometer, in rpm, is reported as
4650 rpm
